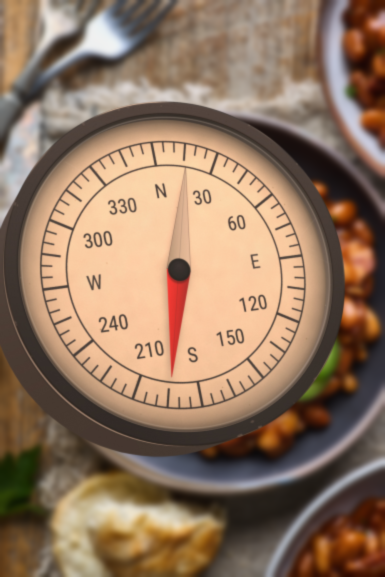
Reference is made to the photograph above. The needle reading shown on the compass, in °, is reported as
195 °
